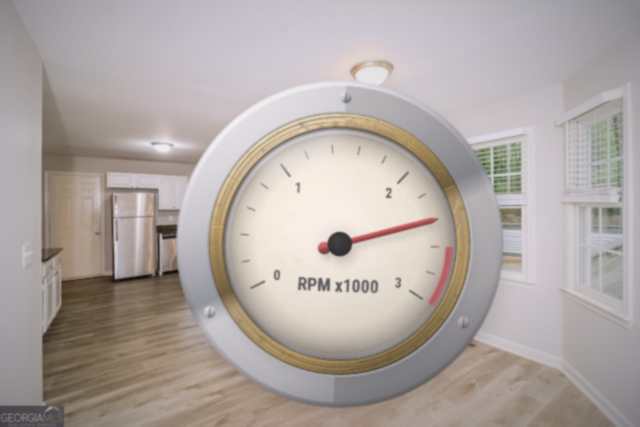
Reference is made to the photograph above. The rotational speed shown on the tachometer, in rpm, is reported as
2400 rpm
